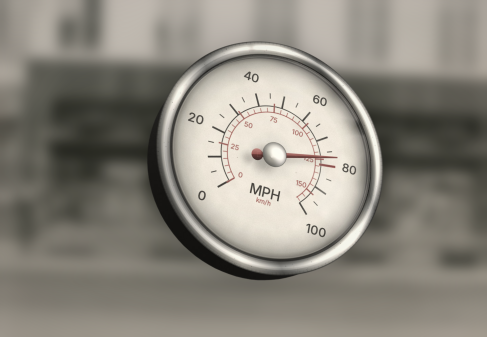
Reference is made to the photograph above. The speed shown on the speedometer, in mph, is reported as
77.5 mph
